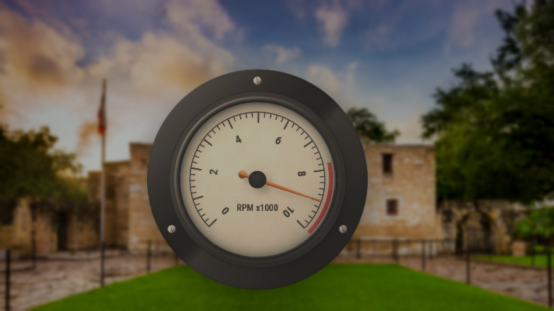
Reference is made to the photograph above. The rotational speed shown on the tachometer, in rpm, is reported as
9000 rpm
